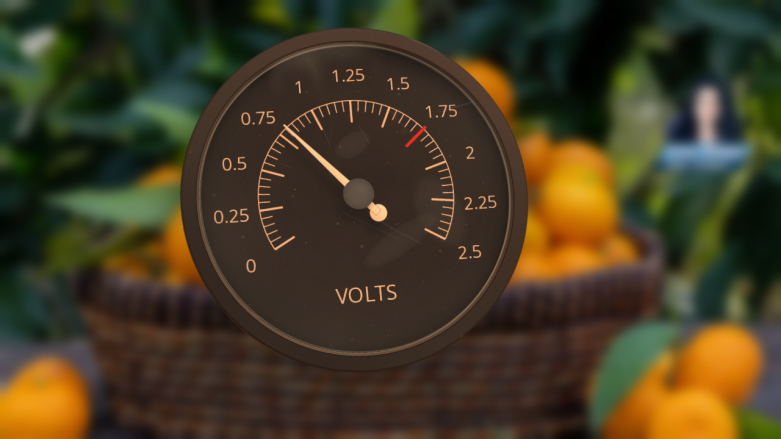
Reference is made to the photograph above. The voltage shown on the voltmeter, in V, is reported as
0.8 V
